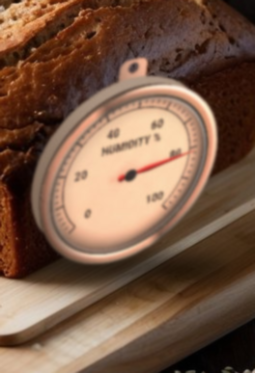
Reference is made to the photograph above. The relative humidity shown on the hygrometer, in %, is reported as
80 %
